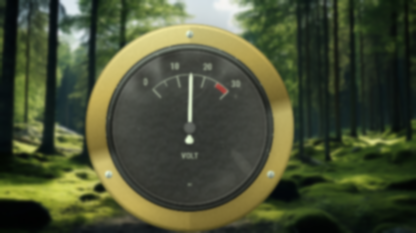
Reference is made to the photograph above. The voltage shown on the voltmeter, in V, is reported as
15 V
